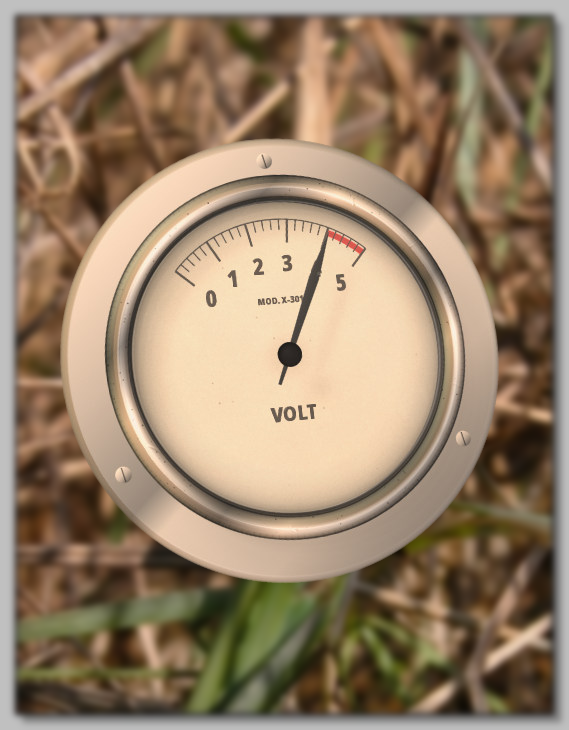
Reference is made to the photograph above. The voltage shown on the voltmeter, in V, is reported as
4 V
